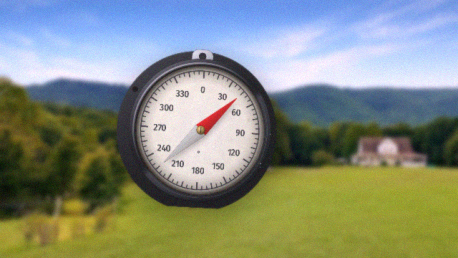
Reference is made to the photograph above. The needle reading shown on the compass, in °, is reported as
45 °
